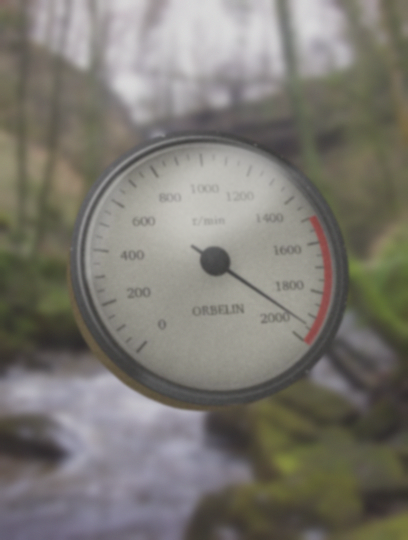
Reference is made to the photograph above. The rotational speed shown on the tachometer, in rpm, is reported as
1950 rpm
